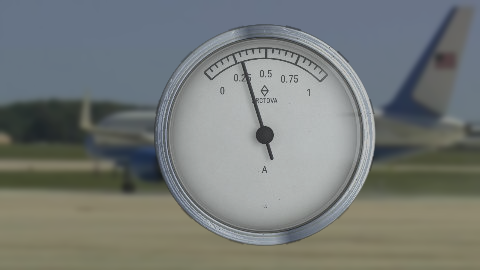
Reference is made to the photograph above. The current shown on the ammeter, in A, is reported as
0.3 A
